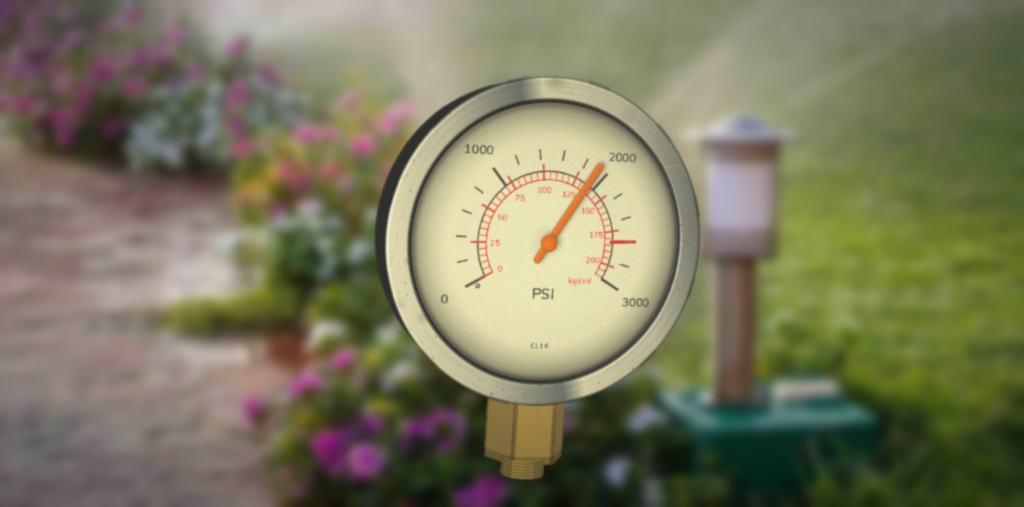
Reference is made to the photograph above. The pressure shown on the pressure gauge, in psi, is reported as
1900 psi
